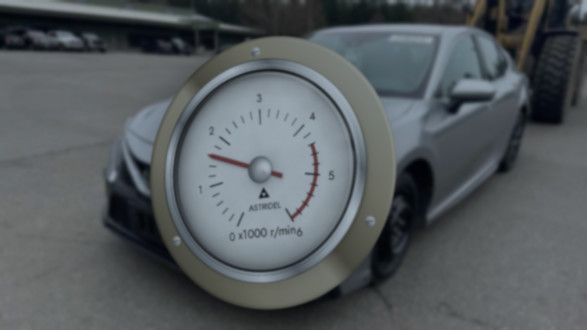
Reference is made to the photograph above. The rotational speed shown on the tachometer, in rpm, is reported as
1600 rpm
